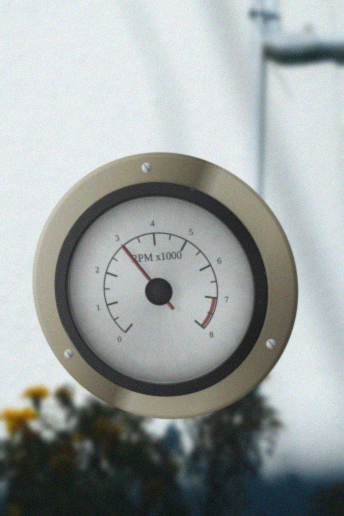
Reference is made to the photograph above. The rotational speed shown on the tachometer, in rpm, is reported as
3000 rpm
